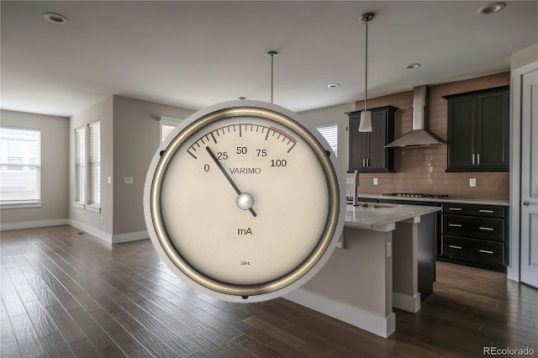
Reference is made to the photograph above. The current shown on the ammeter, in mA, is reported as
15 mA
